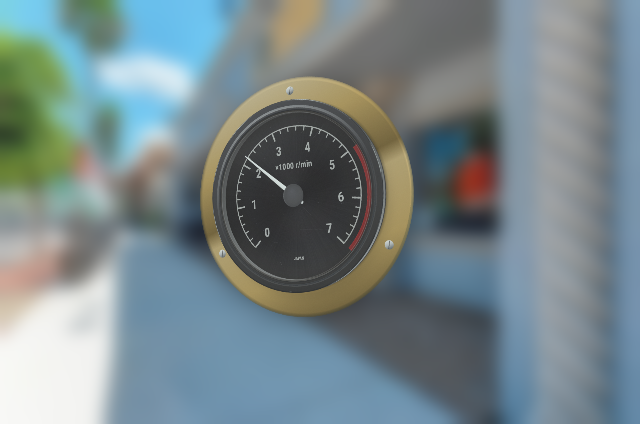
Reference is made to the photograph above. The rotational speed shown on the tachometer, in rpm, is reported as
2200 rpm
